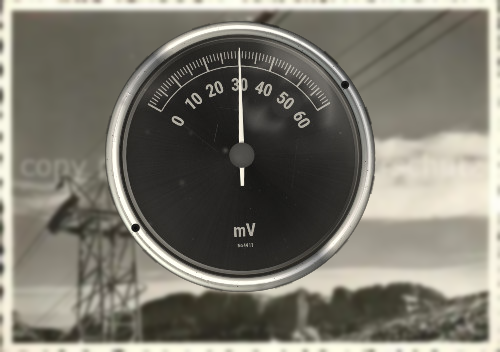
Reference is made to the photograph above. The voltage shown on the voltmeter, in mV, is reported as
30 mV
